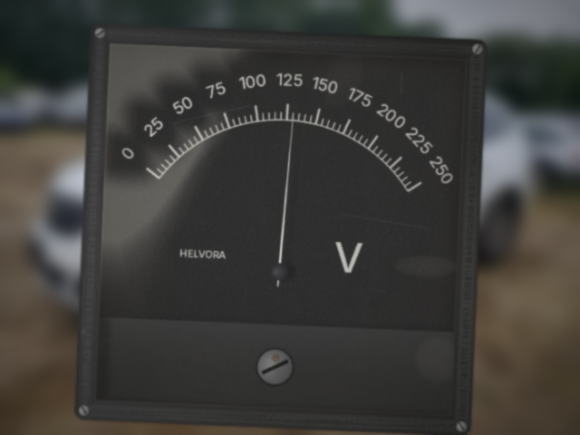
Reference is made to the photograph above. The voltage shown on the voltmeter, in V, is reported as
130 V
